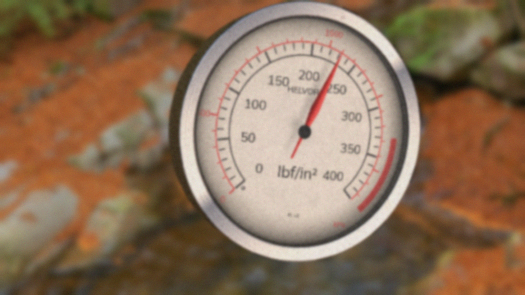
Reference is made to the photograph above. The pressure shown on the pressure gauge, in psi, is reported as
230 psi
